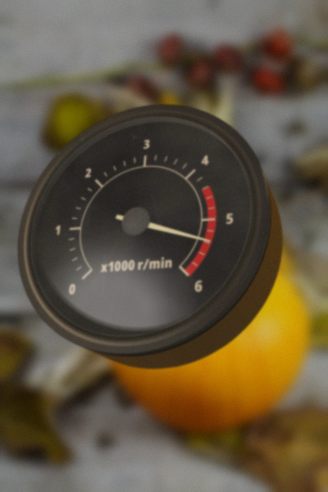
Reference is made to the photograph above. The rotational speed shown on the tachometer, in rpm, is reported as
5400 rpm
